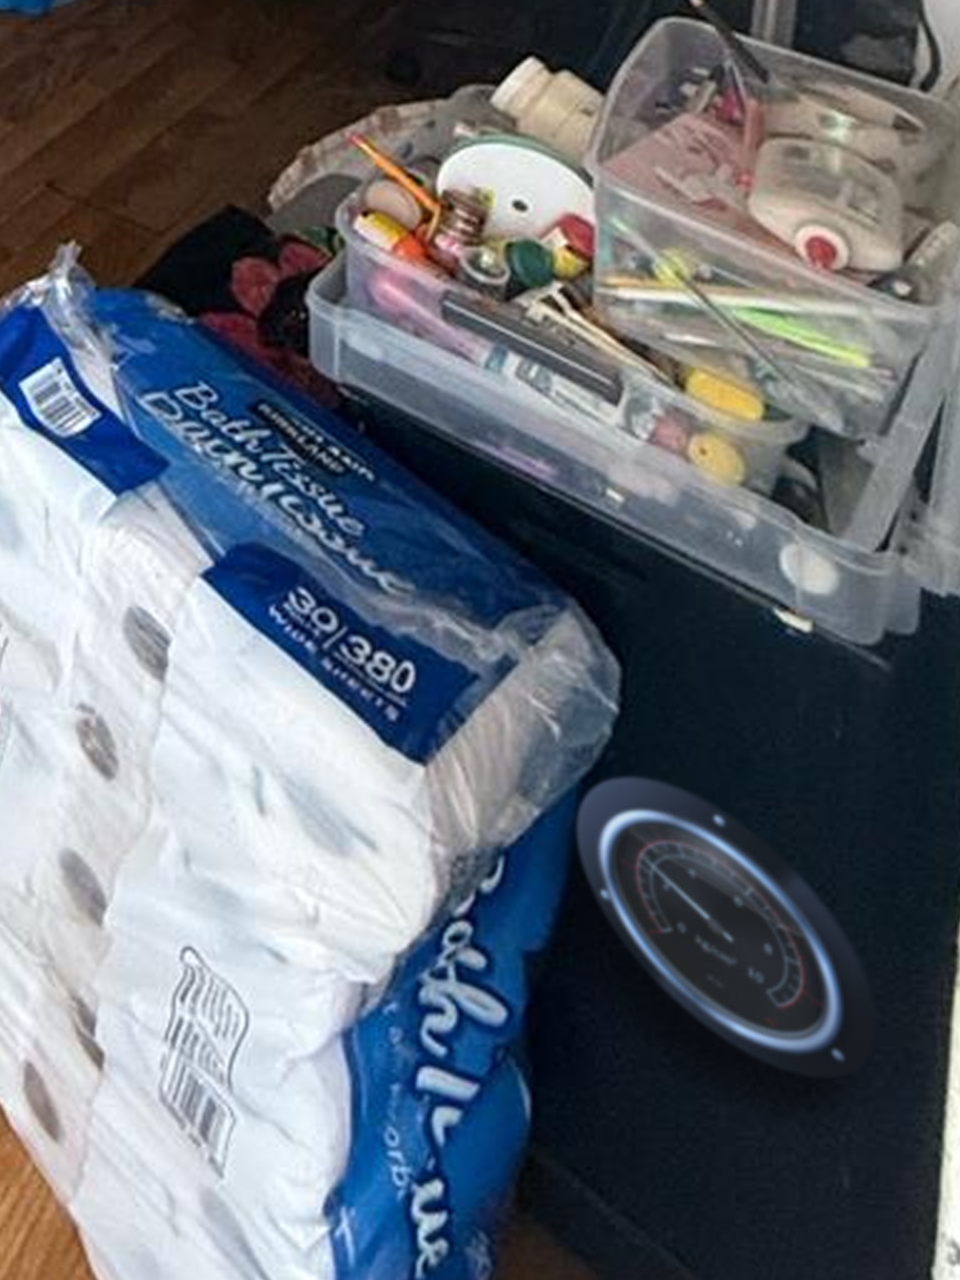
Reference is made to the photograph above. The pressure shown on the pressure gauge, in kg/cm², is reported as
2.5 kg/cm²
